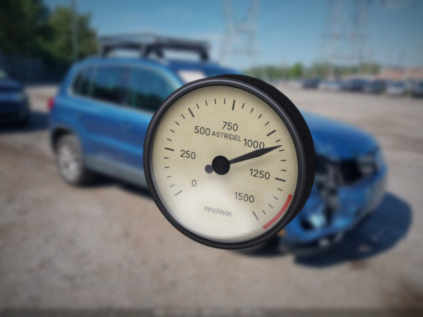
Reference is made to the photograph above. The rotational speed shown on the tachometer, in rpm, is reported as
1075 rpm
